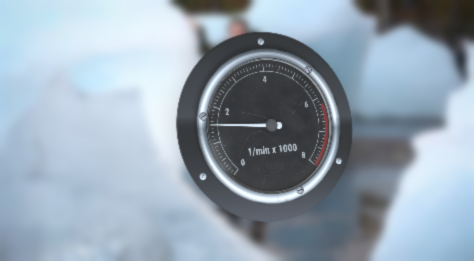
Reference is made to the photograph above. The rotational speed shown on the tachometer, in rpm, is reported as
1500 rpm
